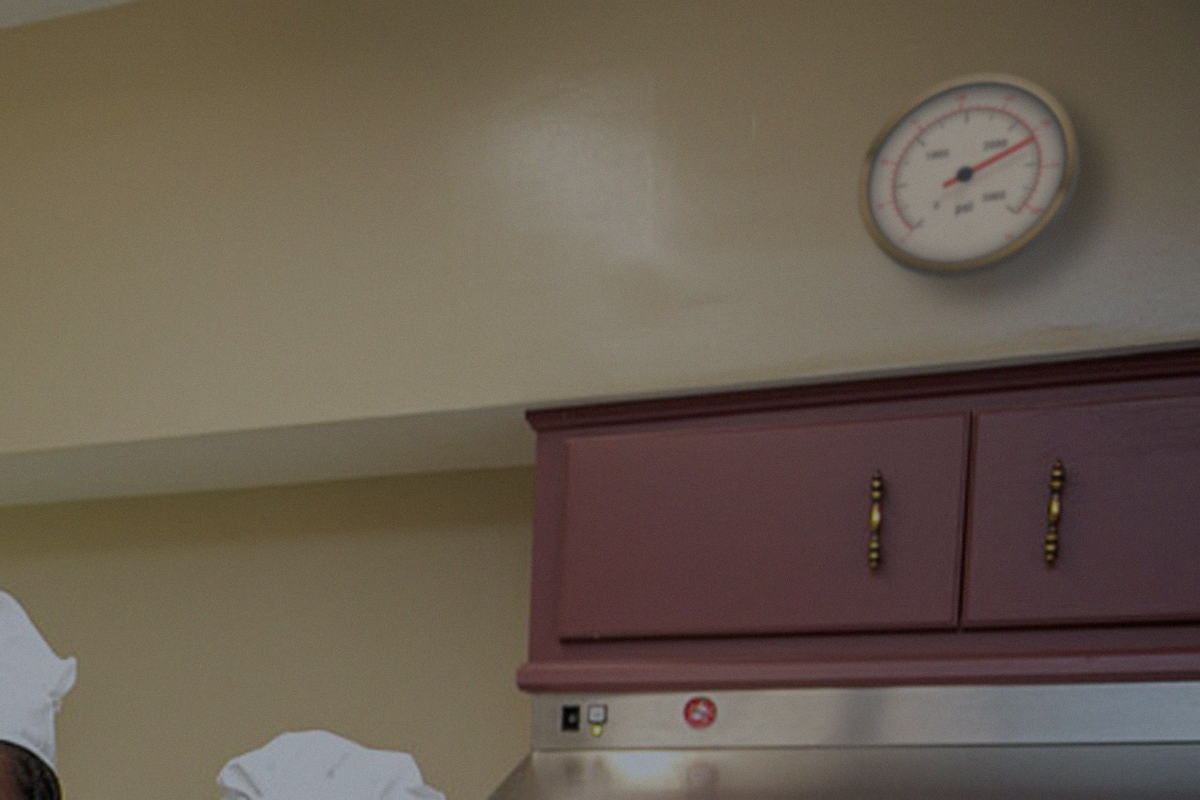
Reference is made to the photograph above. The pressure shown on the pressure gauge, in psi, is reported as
2250 psi
